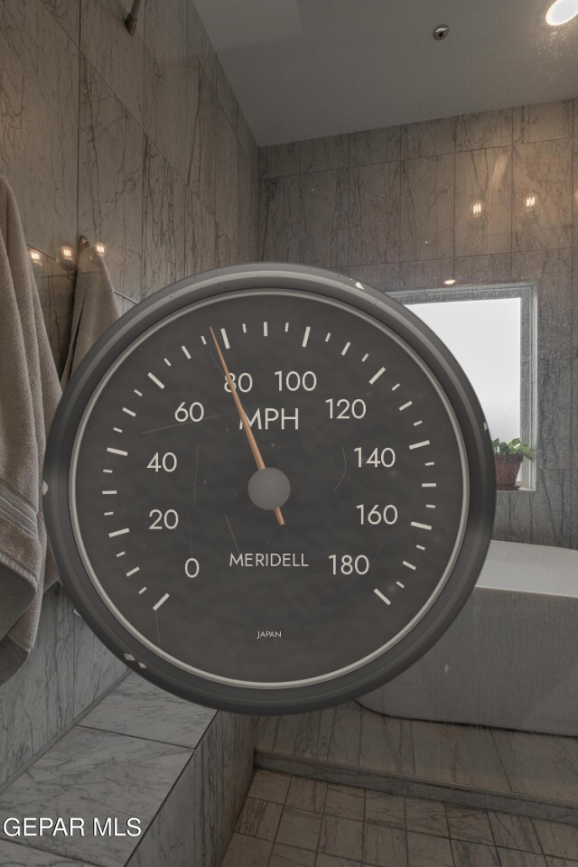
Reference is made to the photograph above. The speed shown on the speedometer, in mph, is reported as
77.5 mph
